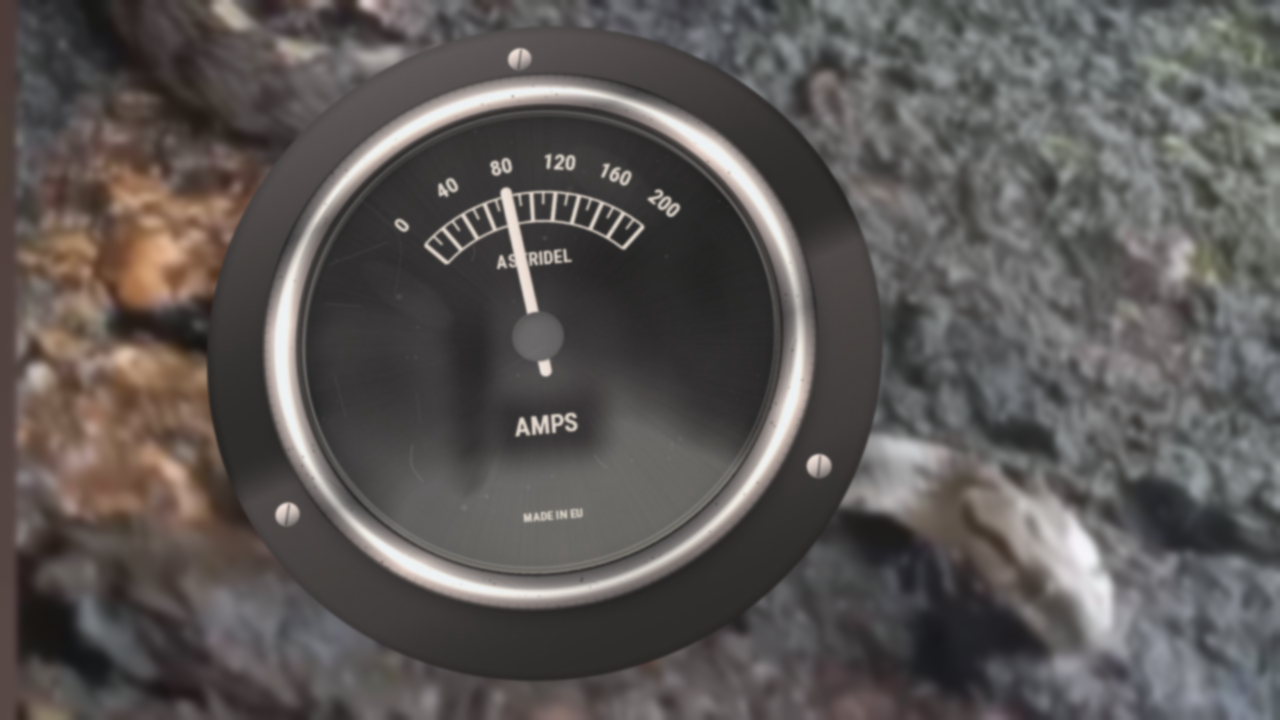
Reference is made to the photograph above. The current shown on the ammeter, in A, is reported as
80 A
